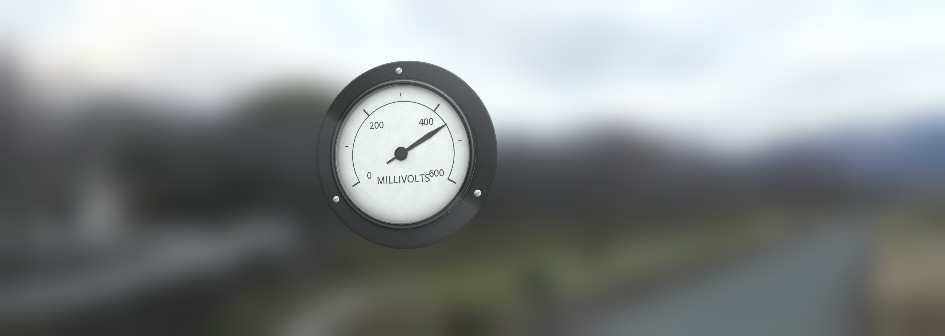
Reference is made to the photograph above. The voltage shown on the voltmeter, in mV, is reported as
450 mV
